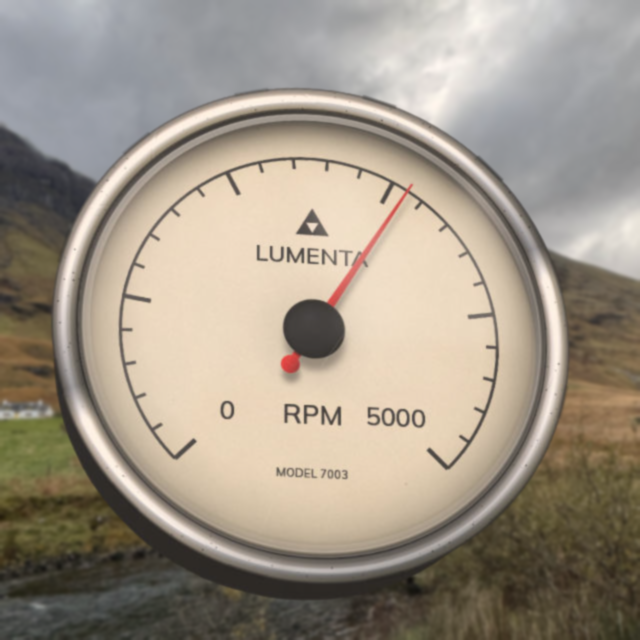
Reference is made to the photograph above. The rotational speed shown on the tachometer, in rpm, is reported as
3100 rpm
